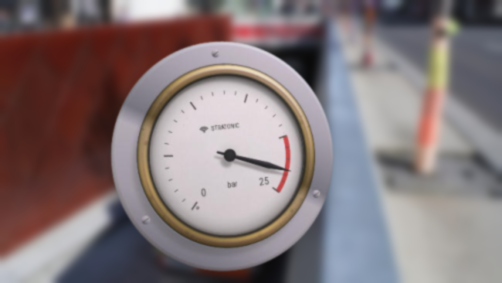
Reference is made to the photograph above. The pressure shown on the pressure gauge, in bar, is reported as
23 bar
